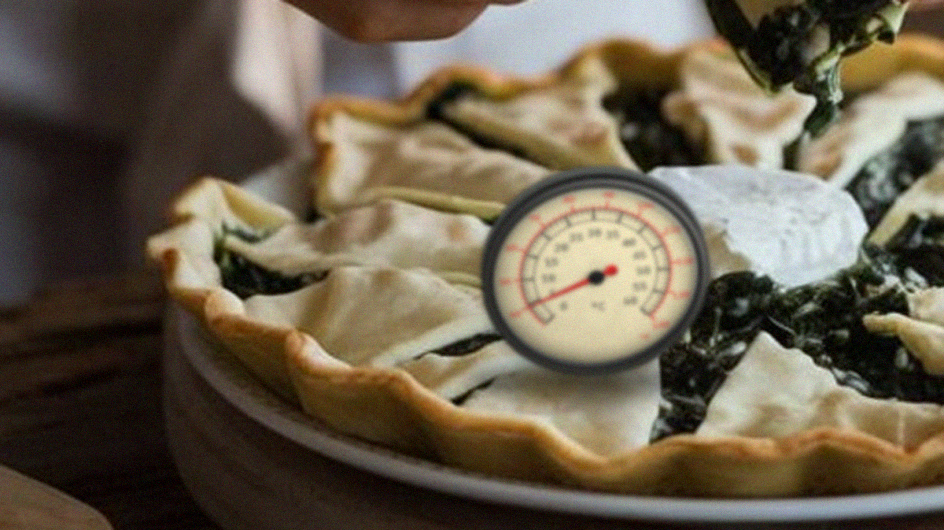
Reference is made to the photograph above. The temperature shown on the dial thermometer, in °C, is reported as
5 °C
